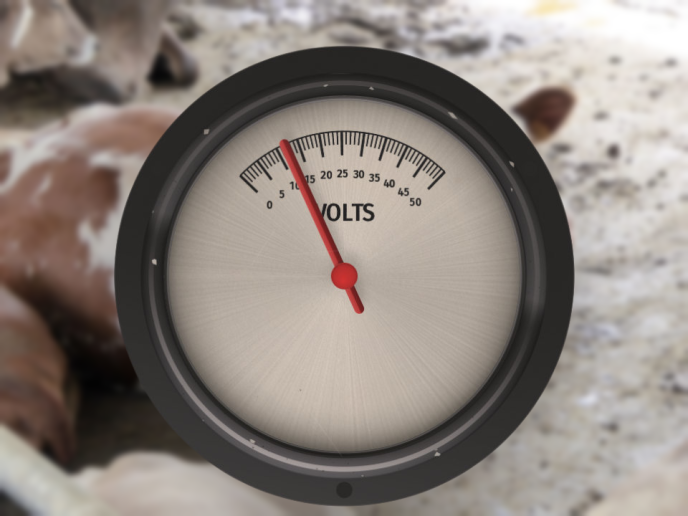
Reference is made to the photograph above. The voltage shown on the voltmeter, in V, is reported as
12 V
